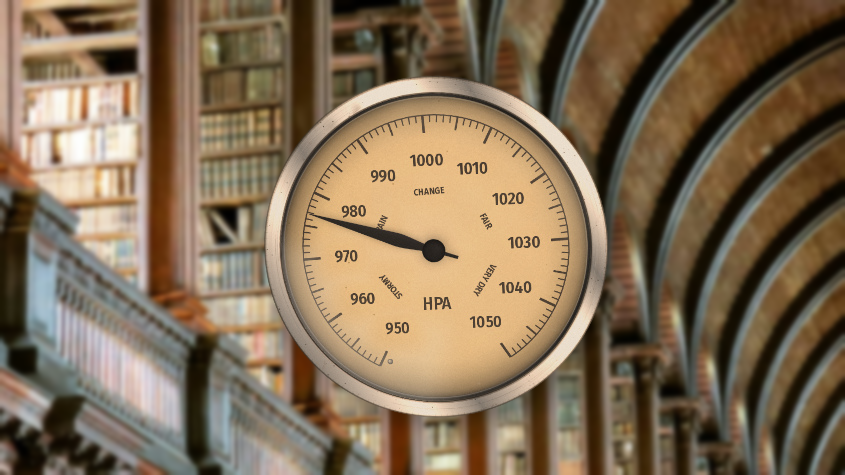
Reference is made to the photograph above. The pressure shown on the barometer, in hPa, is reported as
977 hPa
